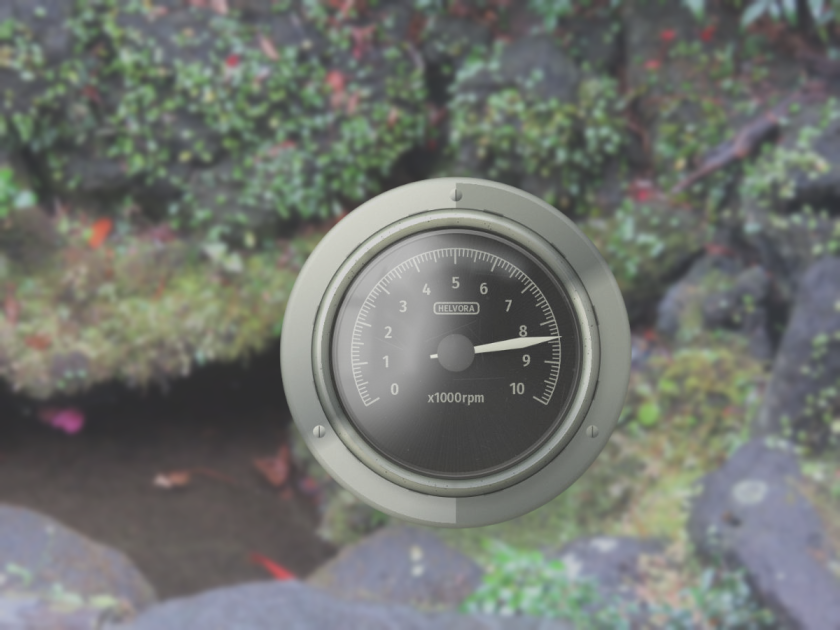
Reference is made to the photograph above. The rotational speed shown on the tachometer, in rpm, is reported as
8400 rpm
